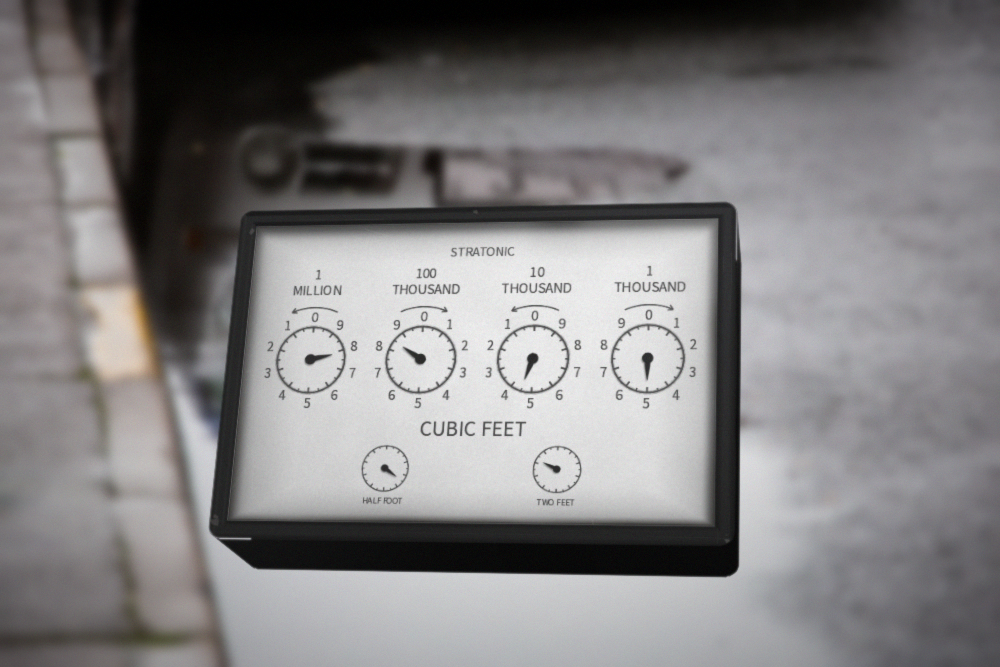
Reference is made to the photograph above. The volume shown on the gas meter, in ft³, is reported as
784500 ft³
